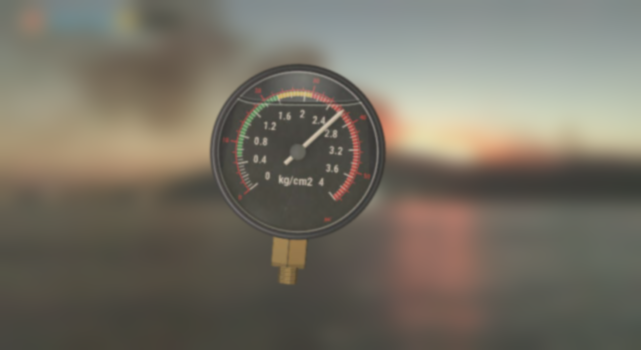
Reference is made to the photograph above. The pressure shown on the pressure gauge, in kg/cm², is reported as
2.6 kg/cm²
